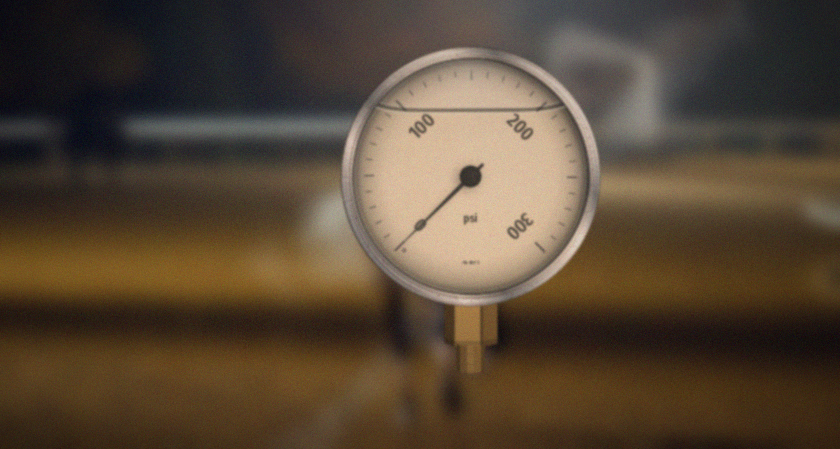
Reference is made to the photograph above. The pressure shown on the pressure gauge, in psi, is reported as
0 psi
